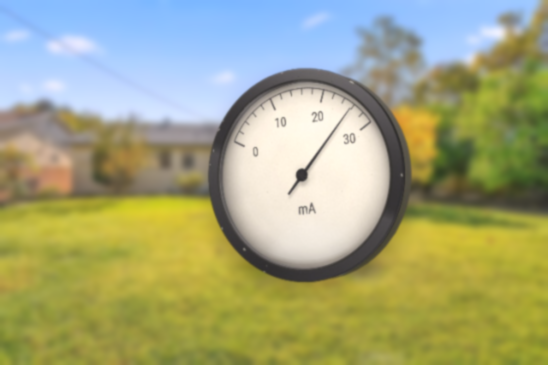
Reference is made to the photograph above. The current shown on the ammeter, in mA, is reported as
26 mA
